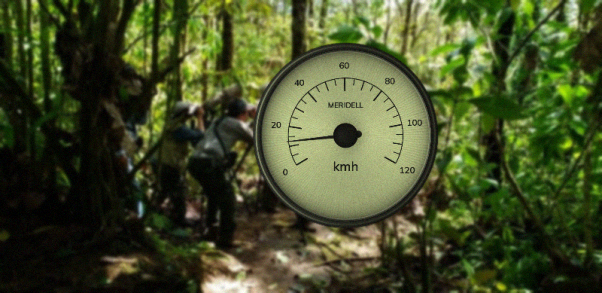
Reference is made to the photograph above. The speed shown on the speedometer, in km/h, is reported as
12.5 km/h
